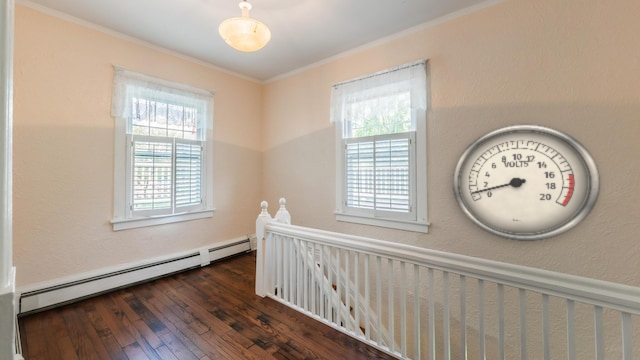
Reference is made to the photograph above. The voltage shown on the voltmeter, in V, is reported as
1 V
